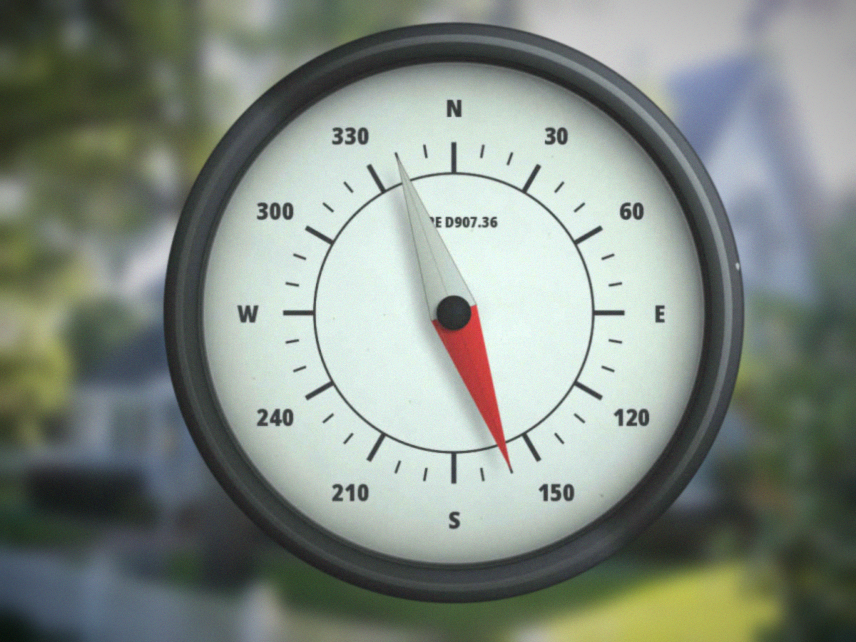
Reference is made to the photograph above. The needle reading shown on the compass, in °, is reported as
160 °
